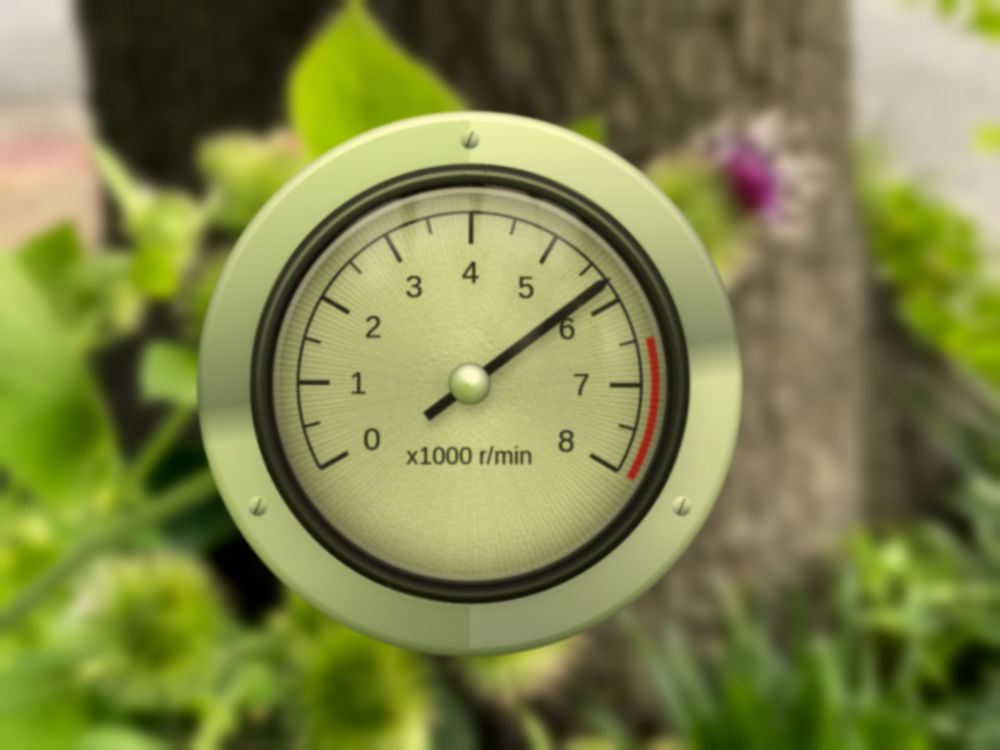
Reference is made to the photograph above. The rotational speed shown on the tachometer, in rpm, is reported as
5750 rpm
